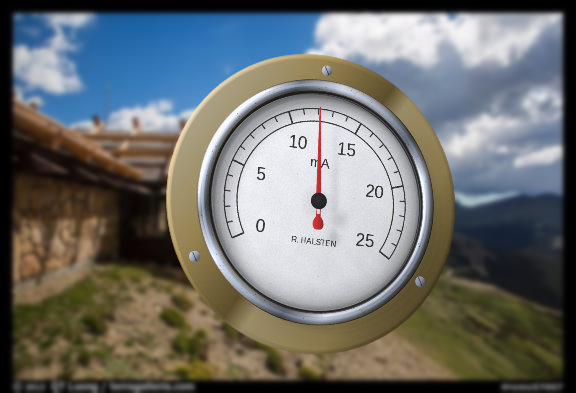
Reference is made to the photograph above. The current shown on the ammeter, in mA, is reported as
12 mA
